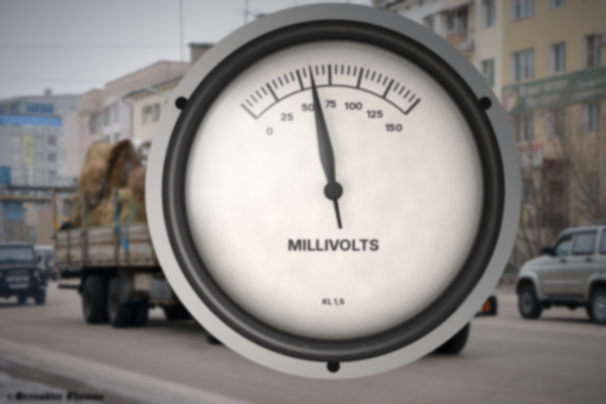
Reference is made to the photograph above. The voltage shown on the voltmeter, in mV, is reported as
60 mV
